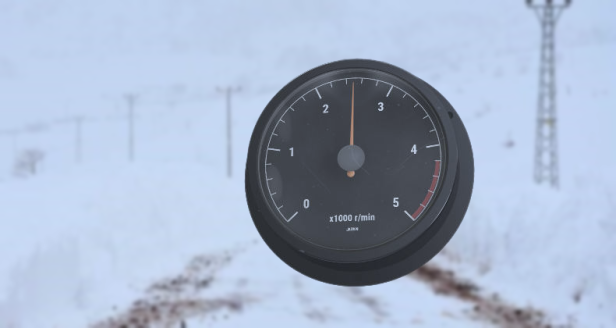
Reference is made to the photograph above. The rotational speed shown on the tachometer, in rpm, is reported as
2500 rpm
